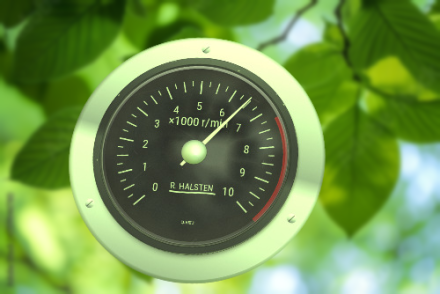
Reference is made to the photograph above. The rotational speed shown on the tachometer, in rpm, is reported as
6500 rpm
